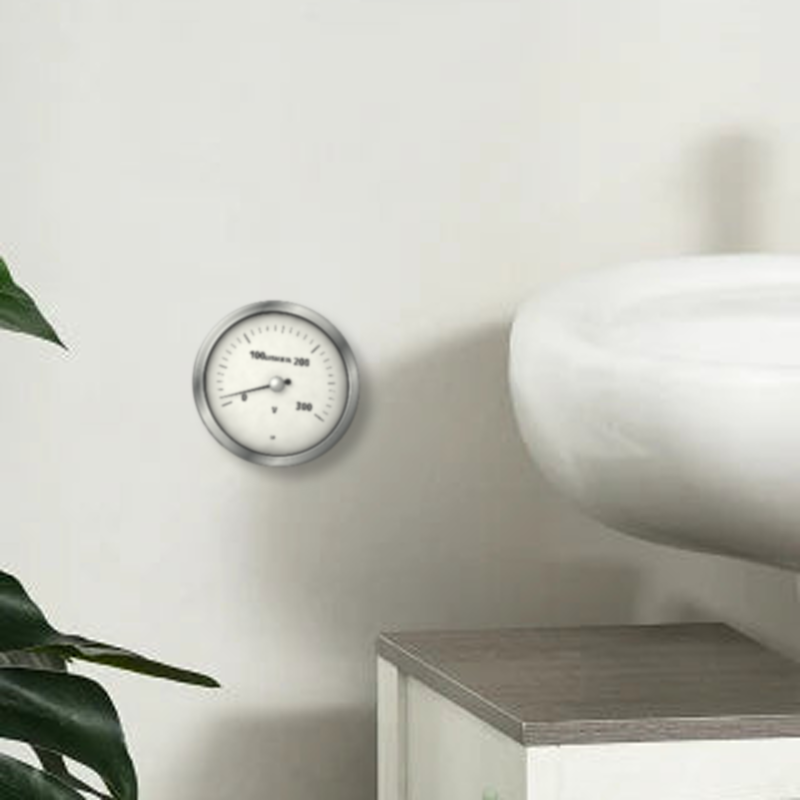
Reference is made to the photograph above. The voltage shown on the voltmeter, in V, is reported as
10 V
